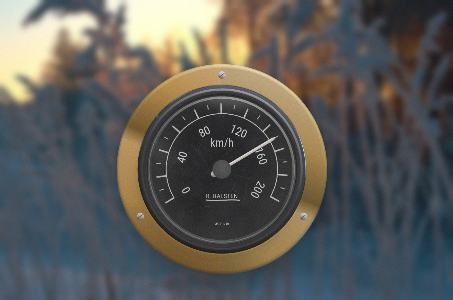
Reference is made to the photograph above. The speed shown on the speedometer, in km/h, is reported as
150 km/h
